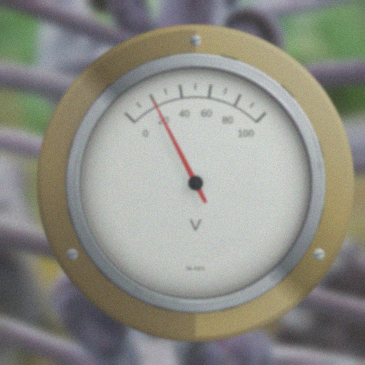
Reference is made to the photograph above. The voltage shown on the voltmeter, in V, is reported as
20 V
